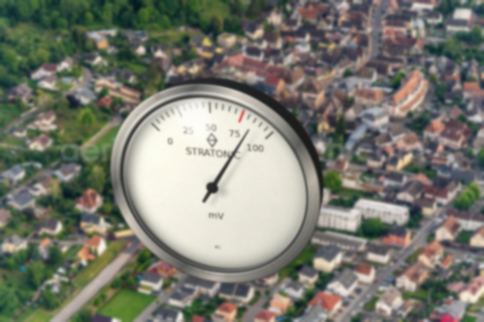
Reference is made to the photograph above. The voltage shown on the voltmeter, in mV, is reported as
85 mV
